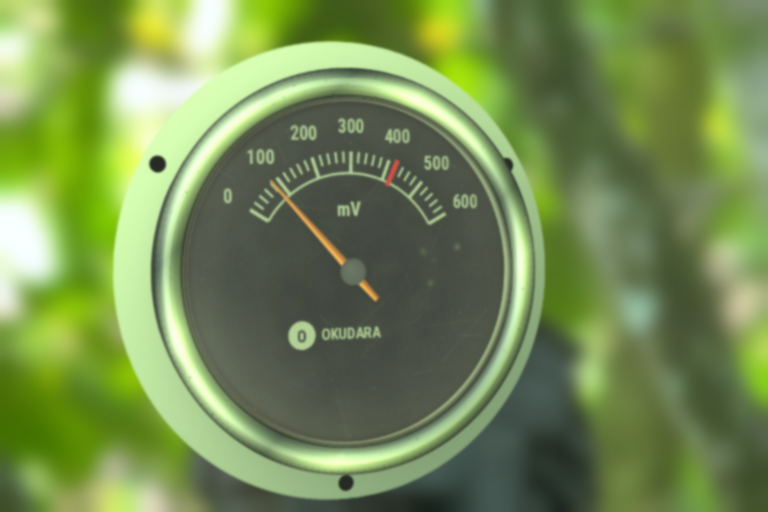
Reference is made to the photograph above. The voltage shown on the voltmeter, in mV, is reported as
80 mV
